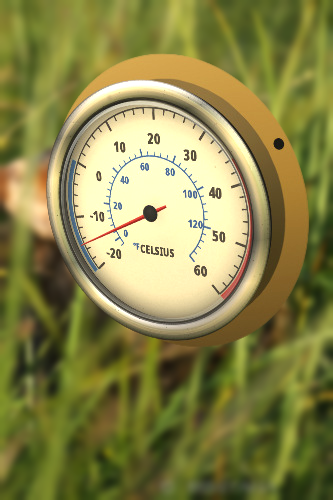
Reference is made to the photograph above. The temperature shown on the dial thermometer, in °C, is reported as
-15 °C
